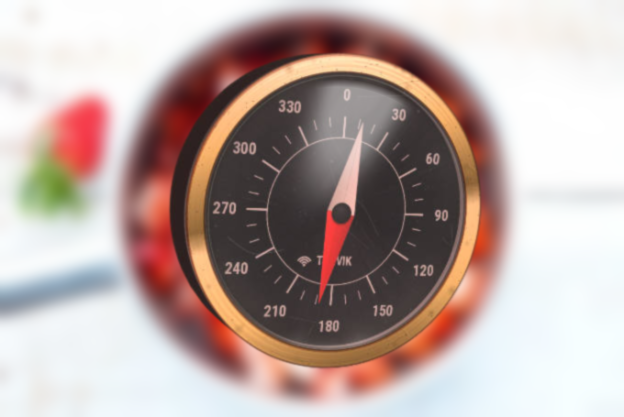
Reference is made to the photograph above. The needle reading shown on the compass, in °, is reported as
190 °
